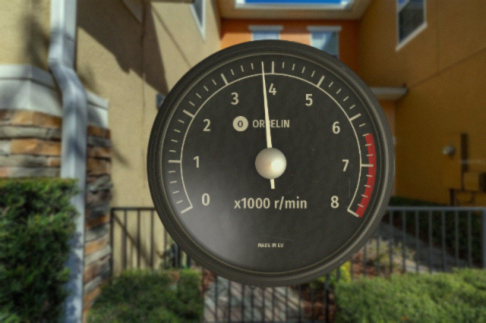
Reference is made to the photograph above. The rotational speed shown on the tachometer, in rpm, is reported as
3800 rpm
